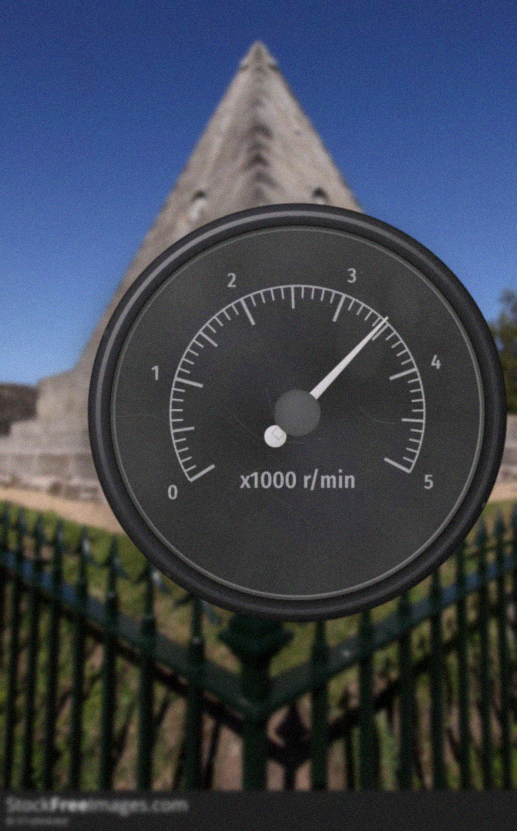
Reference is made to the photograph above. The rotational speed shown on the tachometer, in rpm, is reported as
3450 rpm
